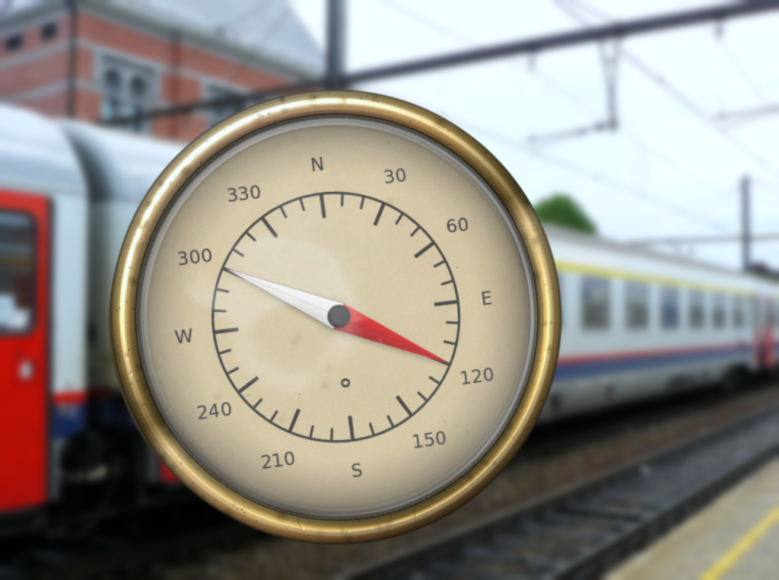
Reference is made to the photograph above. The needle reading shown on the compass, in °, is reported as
120 °
